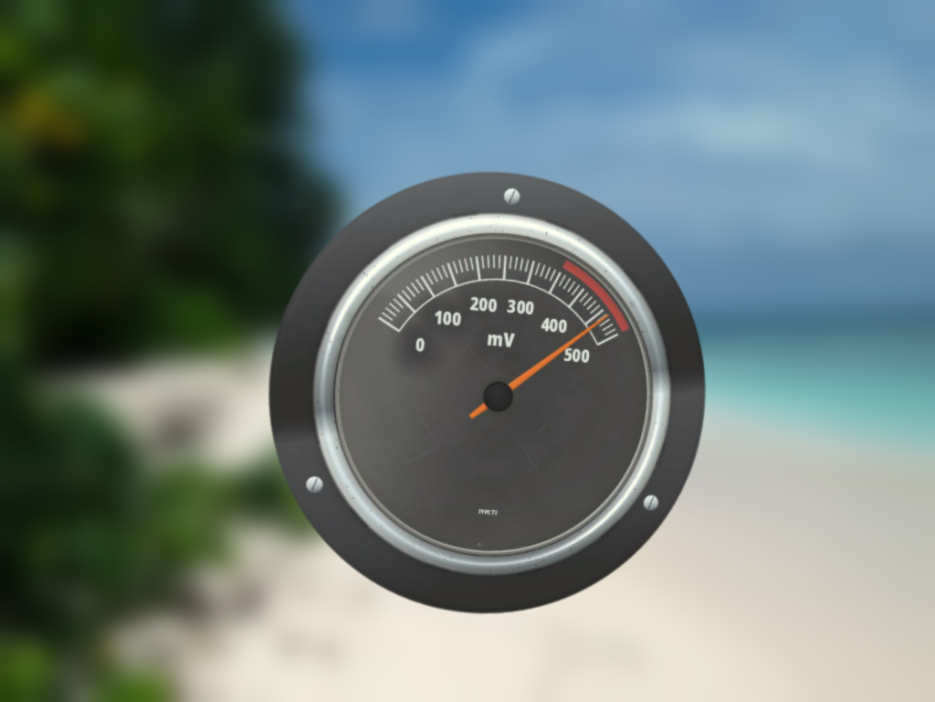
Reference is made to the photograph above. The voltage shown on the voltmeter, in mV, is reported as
460 mV
